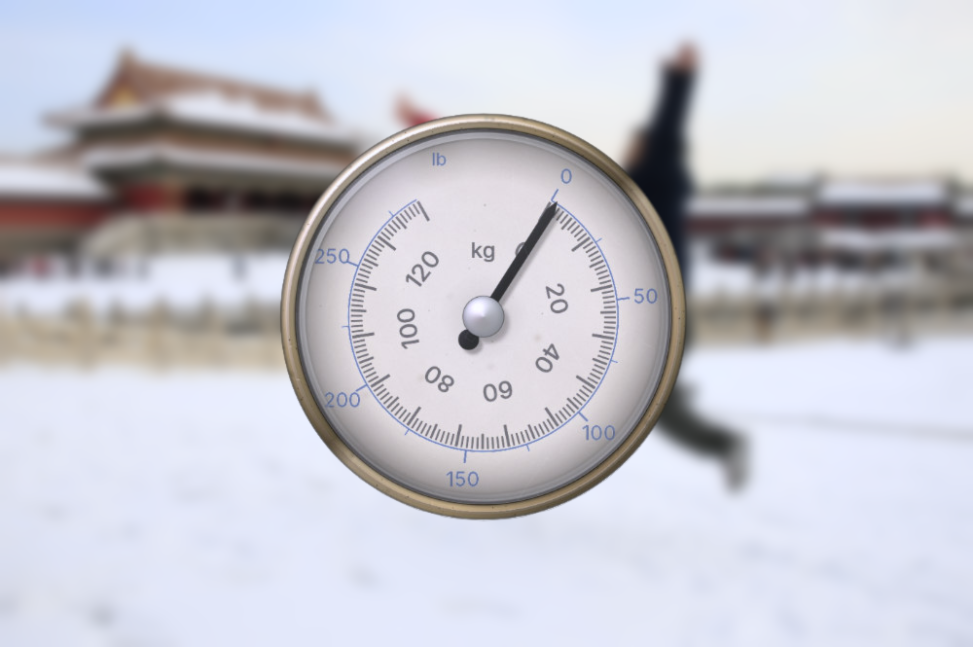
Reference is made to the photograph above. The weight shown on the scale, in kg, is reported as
1 kg
